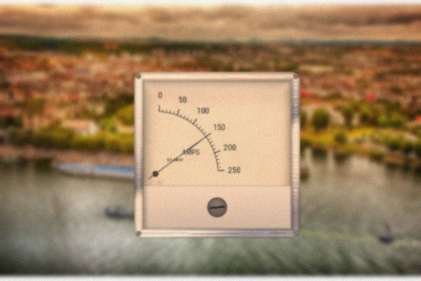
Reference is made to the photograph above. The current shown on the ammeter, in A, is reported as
150 A
